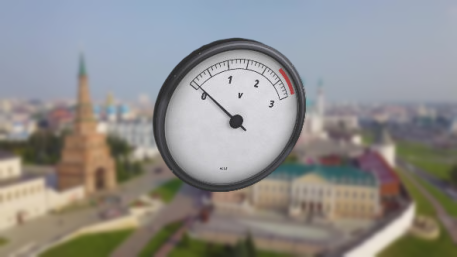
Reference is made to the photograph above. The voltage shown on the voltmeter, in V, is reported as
0.1 V
